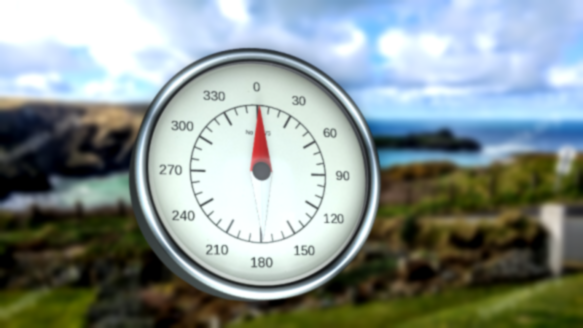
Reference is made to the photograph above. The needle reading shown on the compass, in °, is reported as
0 °
